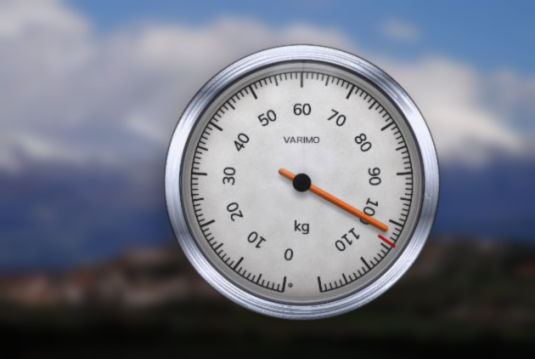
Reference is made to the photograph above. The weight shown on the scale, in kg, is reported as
102 kg
